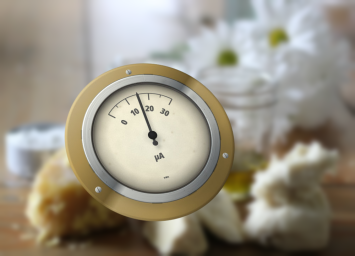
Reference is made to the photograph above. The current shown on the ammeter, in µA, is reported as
15 µA
